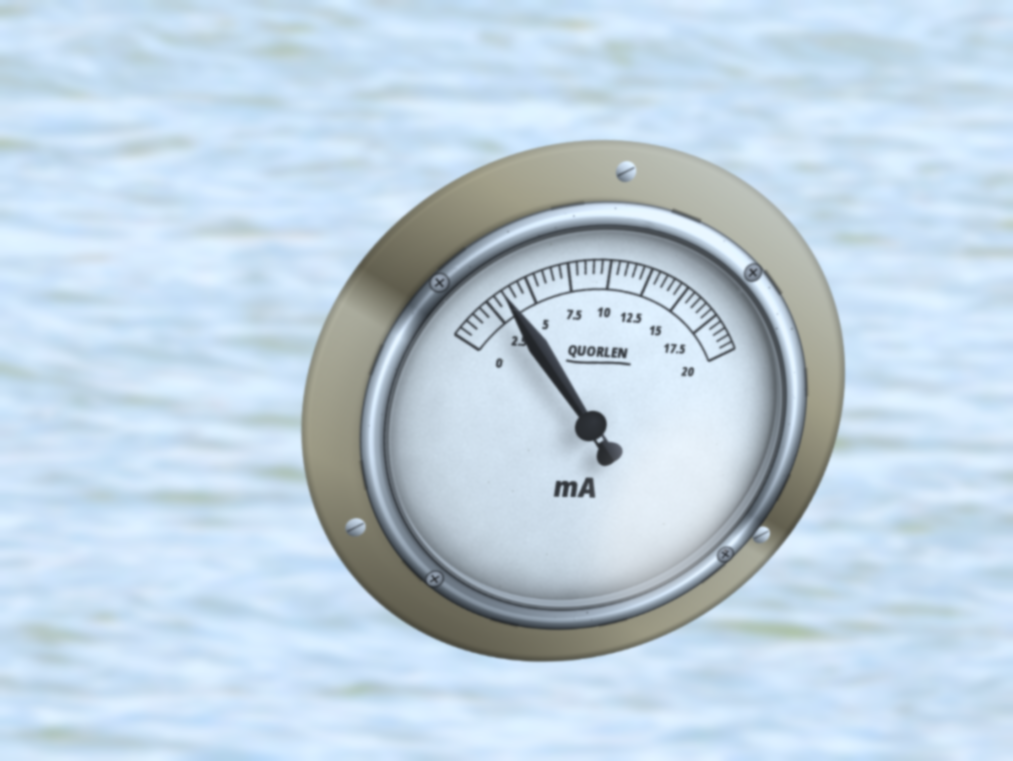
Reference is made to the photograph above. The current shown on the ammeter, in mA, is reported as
3.5 mA
